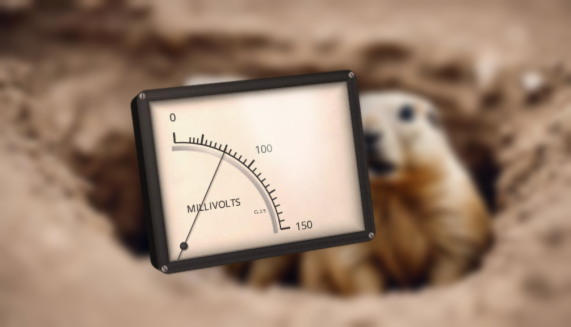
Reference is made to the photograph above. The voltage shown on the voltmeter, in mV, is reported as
75 mV
